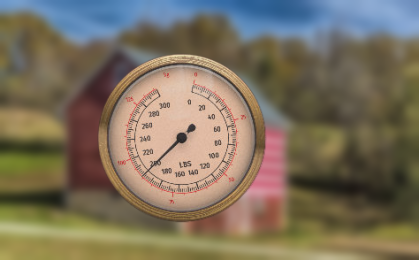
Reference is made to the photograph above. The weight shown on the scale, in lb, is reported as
200 lb
